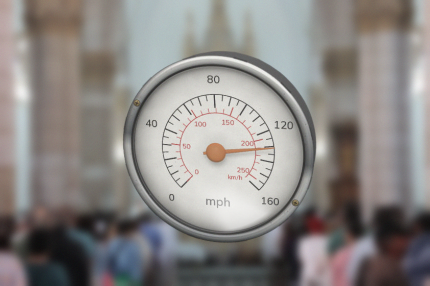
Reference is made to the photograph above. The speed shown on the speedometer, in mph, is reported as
130 mph
